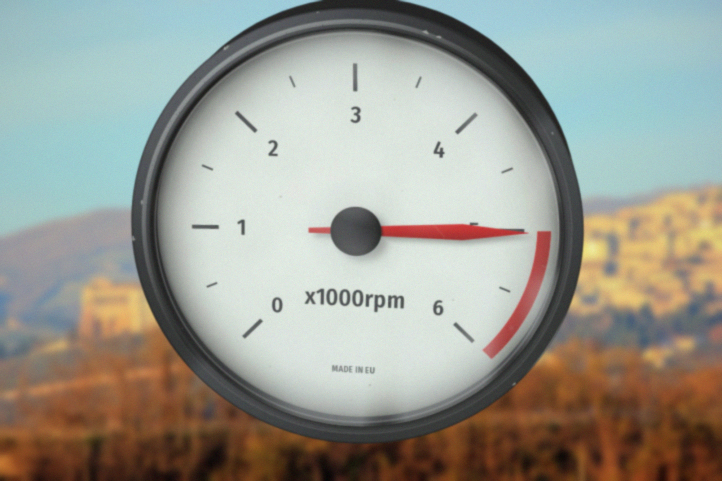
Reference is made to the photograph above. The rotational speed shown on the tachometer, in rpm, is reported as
5000 rpm
